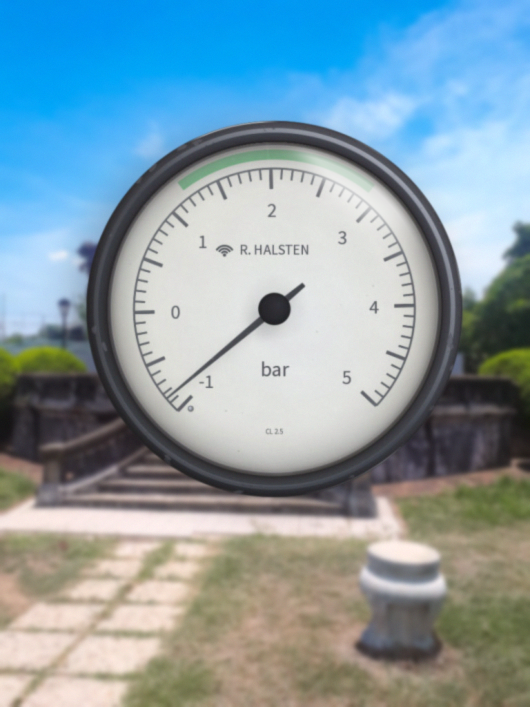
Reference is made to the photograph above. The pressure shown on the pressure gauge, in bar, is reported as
-0.85 bar
